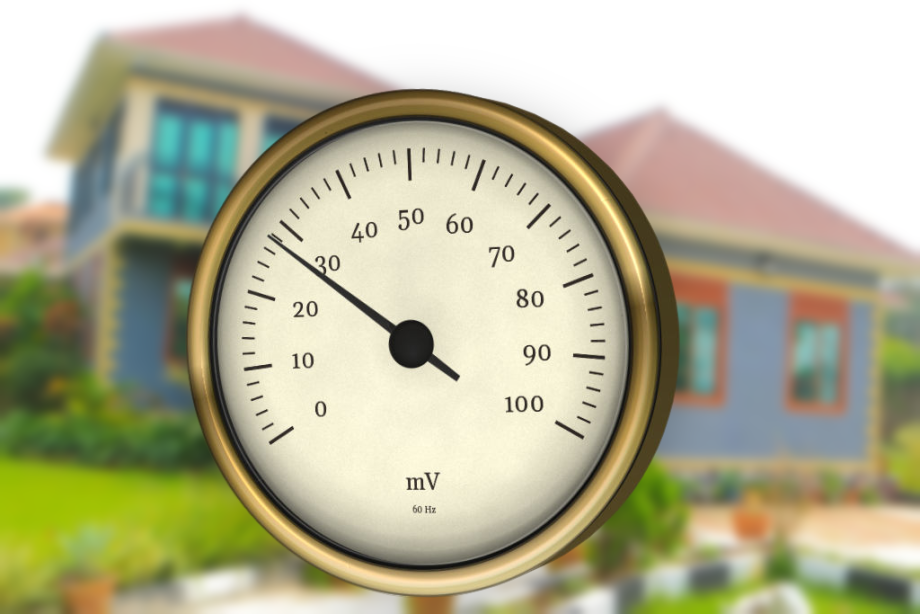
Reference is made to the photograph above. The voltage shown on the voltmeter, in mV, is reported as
28 mV
